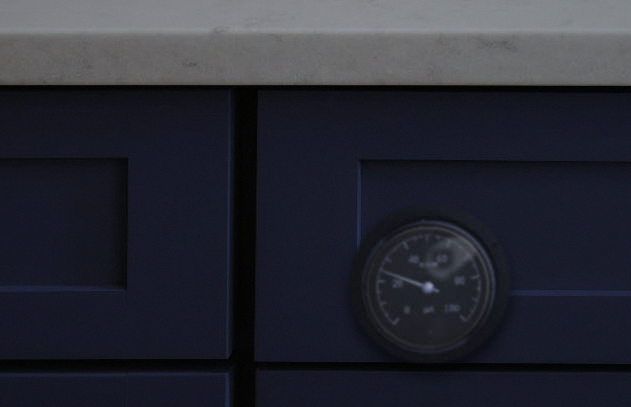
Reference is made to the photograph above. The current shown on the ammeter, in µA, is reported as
25 µA
